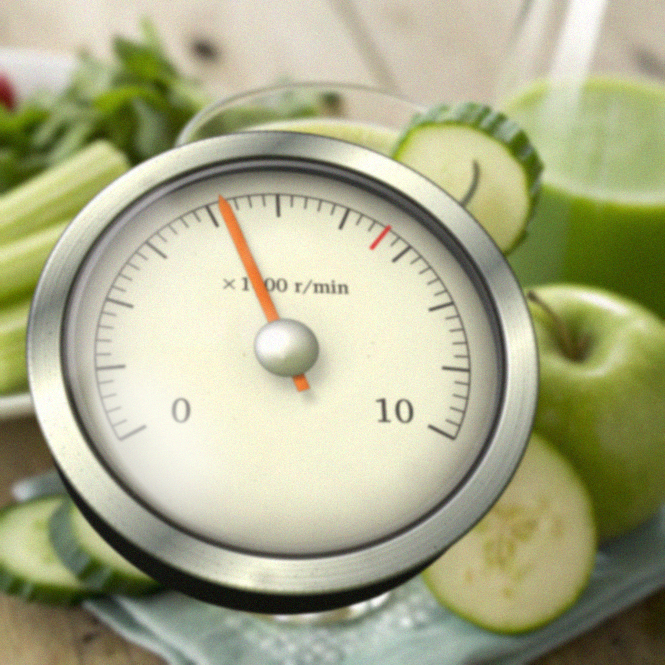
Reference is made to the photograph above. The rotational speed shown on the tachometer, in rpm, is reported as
4200 rpm
